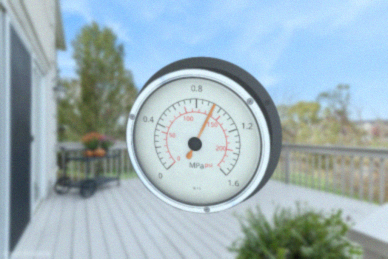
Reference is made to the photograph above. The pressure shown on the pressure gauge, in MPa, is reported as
0.95 MPa
